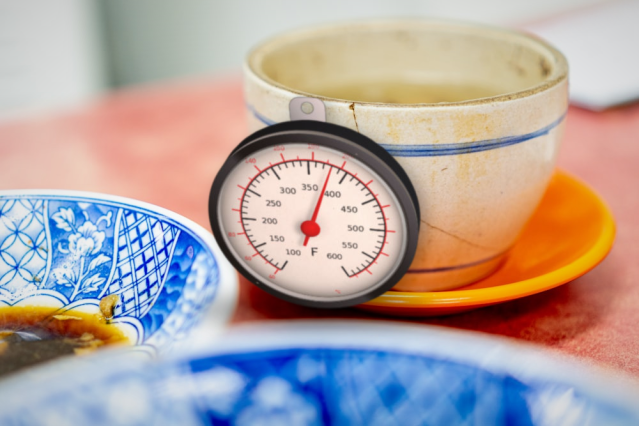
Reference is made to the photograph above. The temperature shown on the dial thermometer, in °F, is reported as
380 °F
